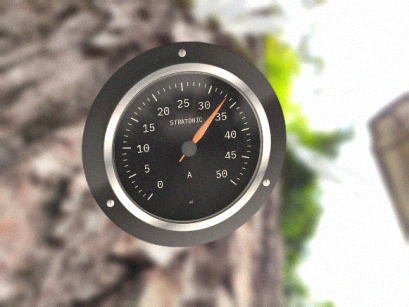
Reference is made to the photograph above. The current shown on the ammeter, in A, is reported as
33 A
